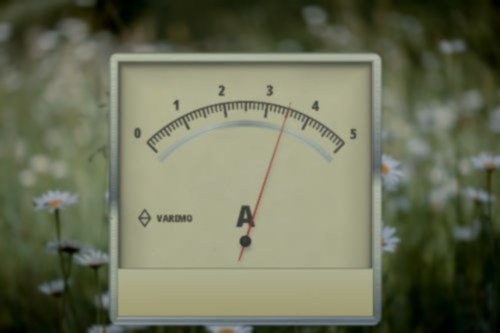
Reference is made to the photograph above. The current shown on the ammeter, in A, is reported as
3.5 A
